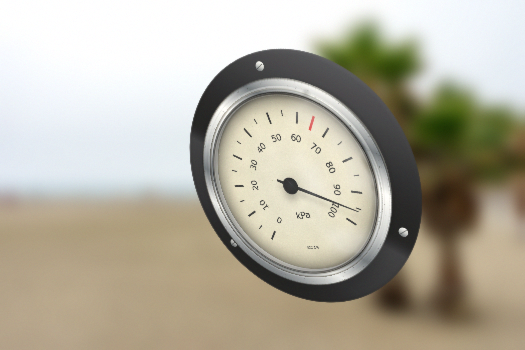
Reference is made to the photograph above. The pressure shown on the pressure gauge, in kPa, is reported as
95 kPa
